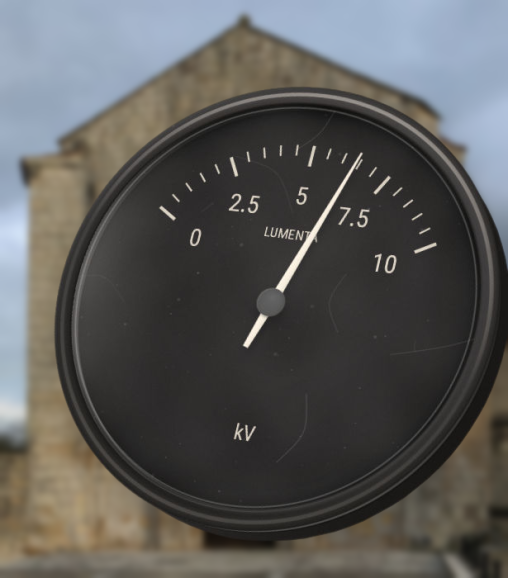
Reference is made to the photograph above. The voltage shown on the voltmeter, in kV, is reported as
6.5 kV
